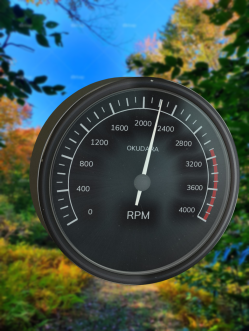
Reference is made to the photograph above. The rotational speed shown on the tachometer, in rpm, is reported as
2200 rpm
